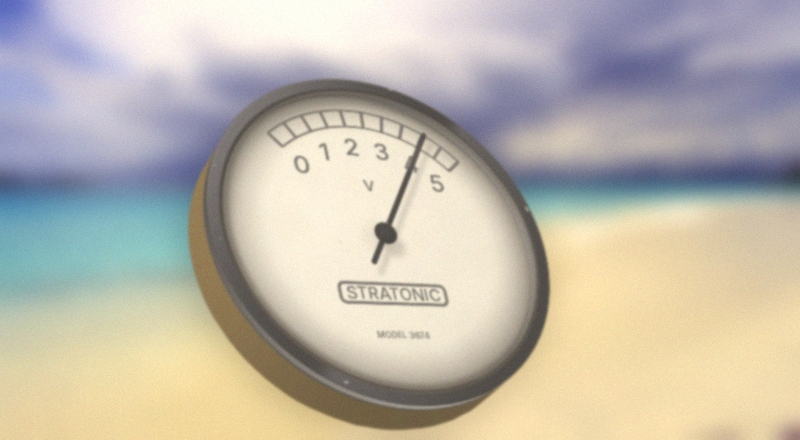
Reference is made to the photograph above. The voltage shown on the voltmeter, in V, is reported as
4 V
